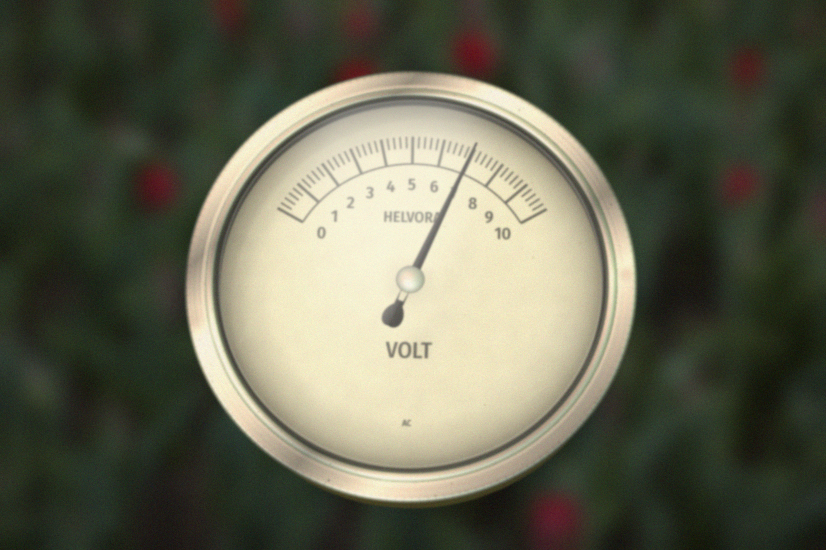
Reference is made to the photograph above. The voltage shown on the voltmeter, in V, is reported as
7 V
